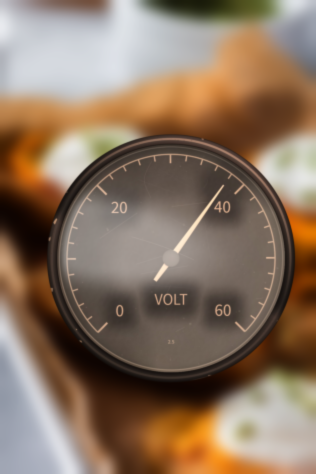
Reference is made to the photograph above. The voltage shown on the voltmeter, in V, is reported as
38 V
